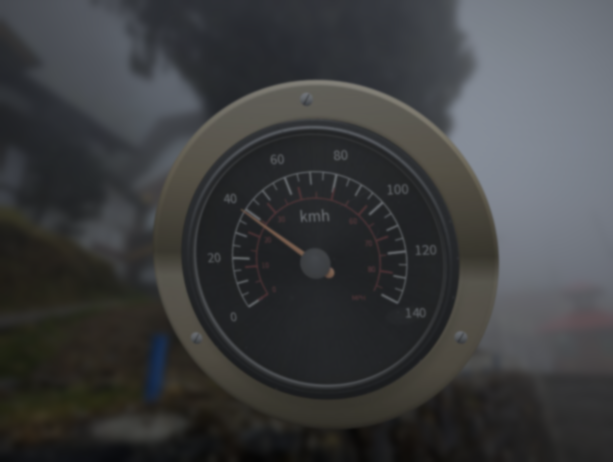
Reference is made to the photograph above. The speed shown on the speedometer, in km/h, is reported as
40 km/h
